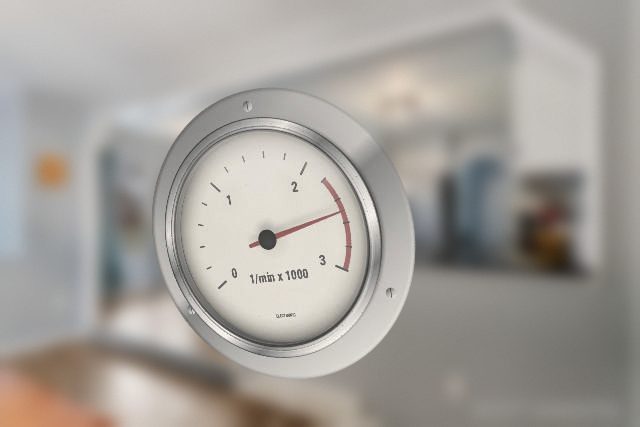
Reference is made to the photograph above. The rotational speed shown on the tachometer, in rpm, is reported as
2500 rpm
